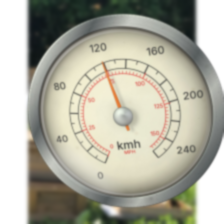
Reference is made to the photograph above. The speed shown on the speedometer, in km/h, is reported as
120 km/h
